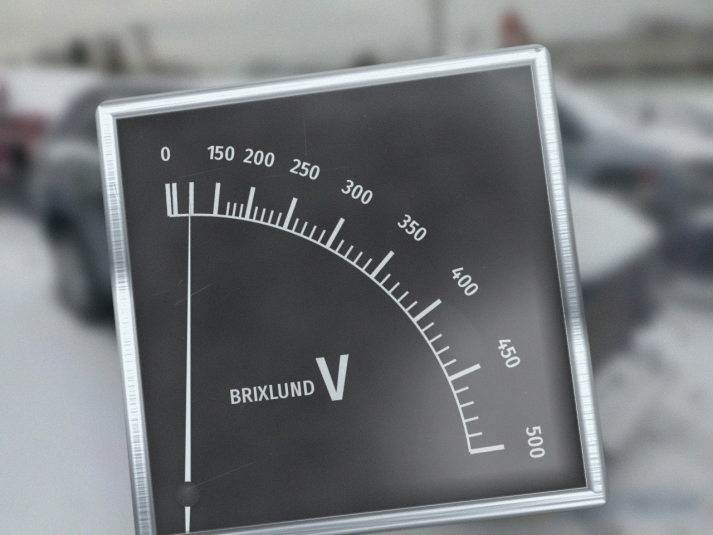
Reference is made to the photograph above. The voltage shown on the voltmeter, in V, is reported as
100 V
